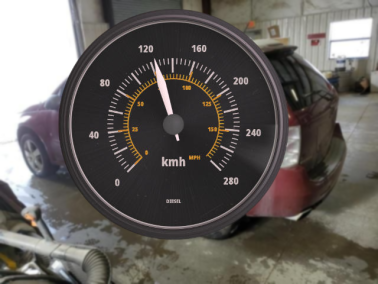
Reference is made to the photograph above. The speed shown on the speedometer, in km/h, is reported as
124 km/h
